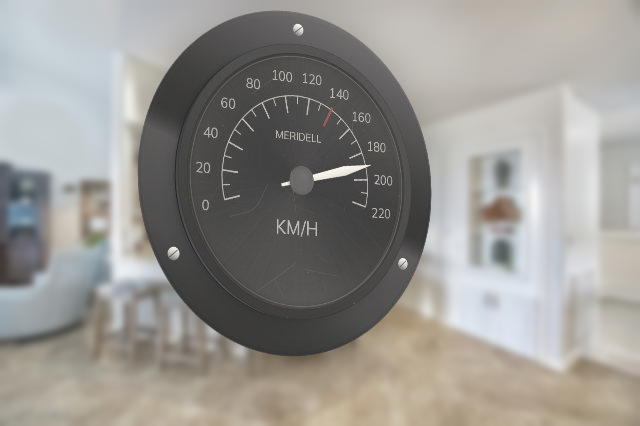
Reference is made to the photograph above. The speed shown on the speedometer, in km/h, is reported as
190 km/h
